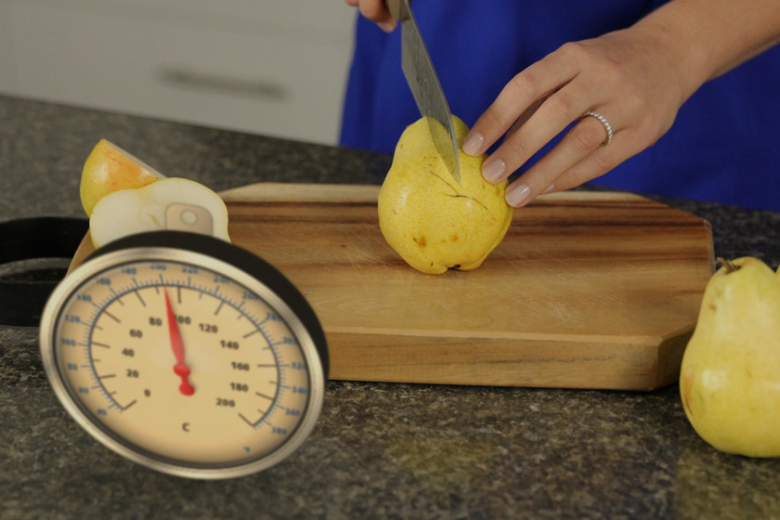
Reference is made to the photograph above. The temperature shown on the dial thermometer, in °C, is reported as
95 °C
